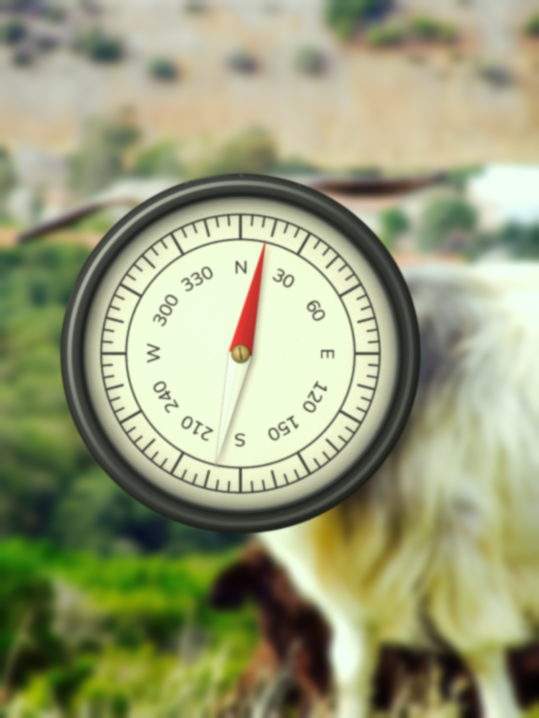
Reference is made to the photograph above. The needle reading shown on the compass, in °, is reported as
12.5 °
